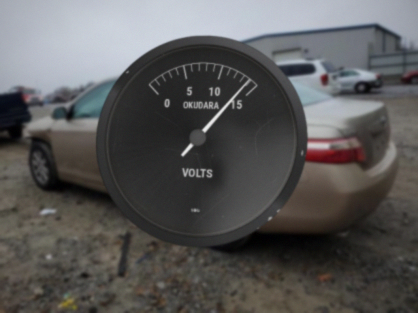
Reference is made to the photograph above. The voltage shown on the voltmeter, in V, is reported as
14 V
